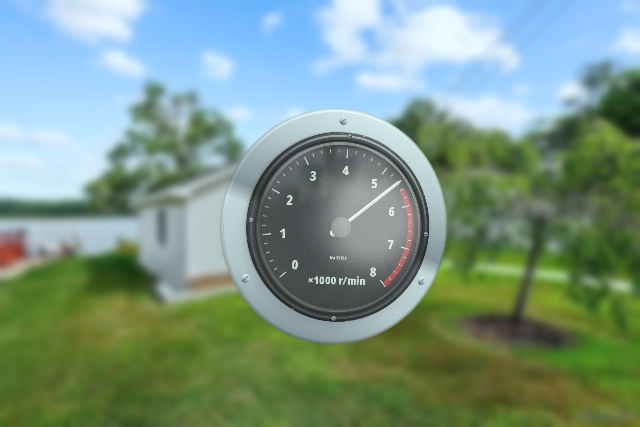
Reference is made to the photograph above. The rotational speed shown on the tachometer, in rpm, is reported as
5400 rpm
